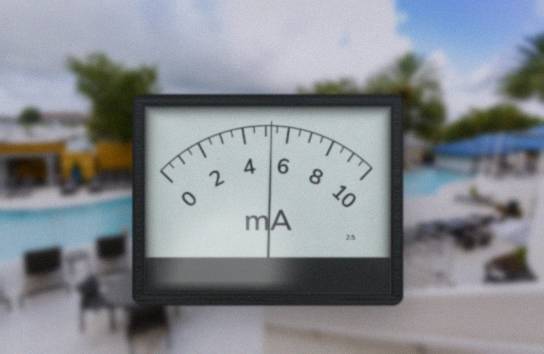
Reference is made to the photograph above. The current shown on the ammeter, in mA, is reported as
5.25 mA
